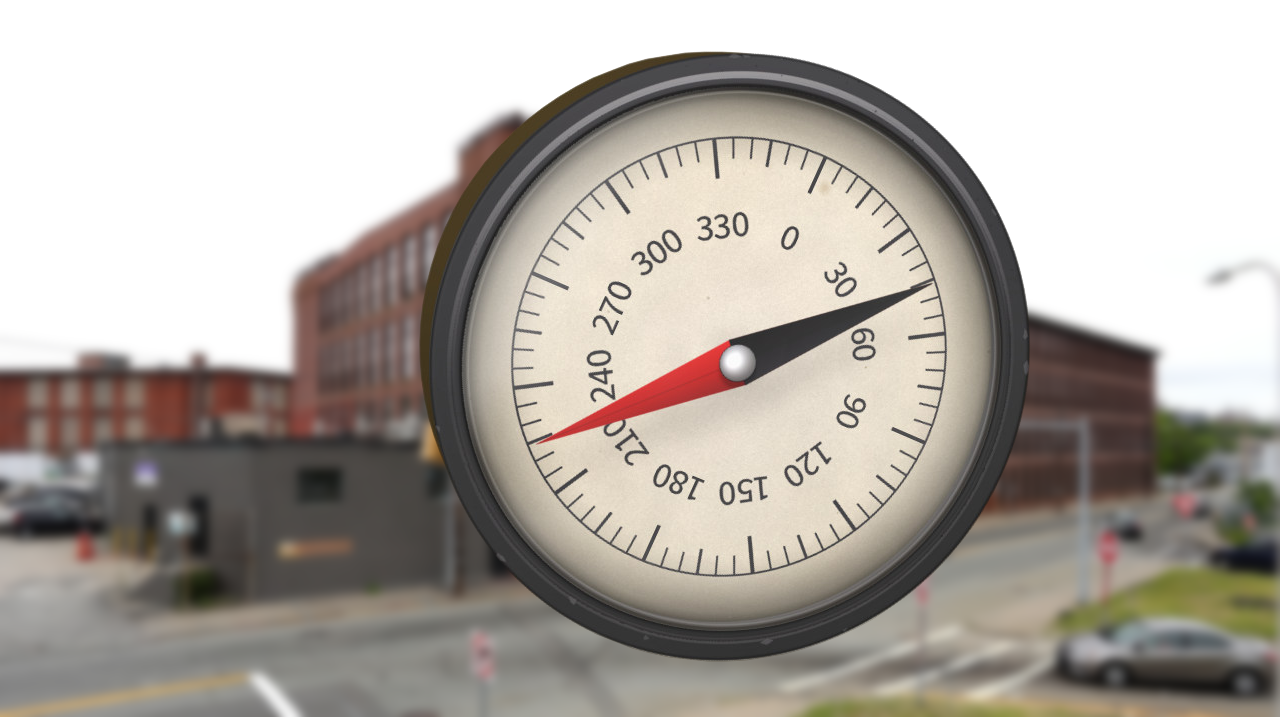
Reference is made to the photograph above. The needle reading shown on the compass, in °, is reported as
225 °
